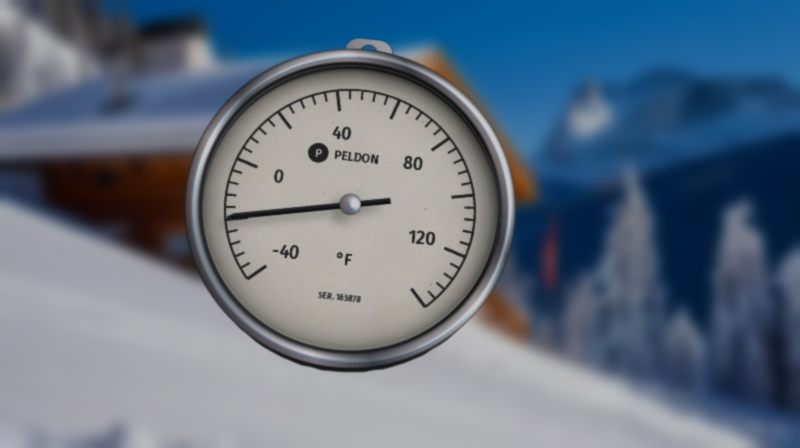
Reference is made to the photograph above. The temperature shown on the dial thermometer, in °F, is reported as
-20 °F
